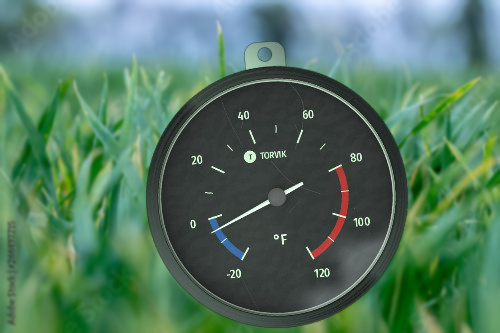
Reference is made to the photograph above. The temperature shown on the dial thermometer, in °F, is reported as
-5 °F
